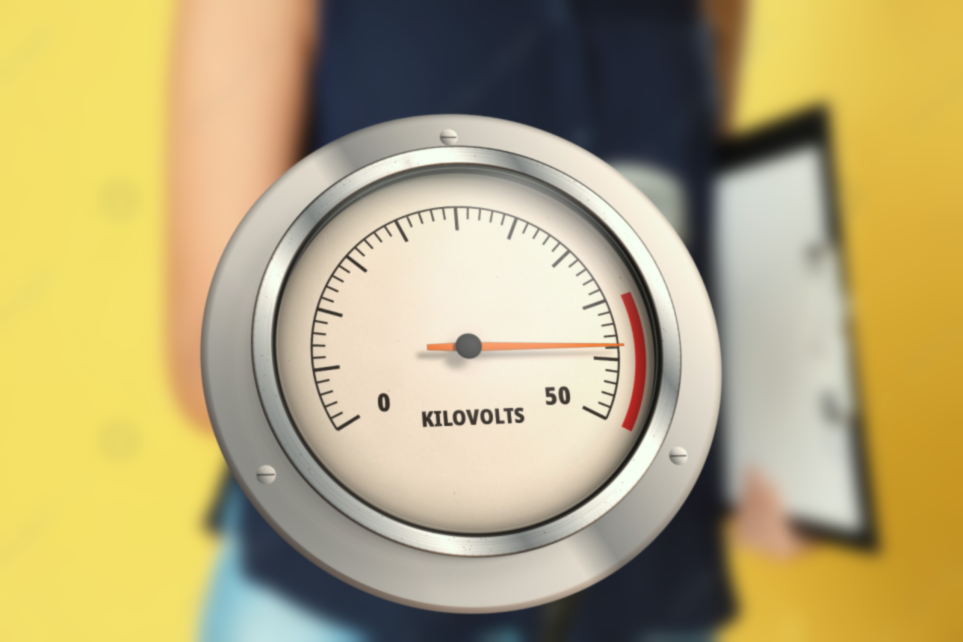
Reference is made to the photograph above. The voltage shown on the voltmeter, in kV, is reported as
44 kV
